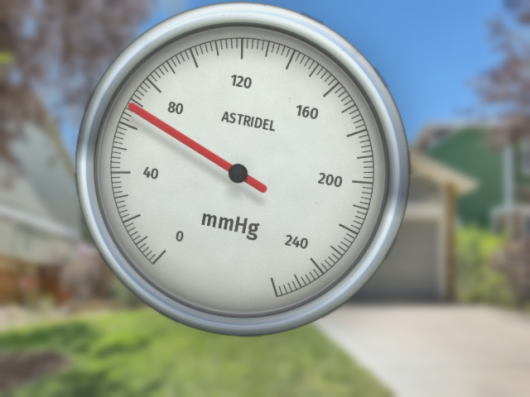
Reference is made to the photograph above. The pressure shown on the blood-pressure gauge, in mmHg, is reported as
68 mmHg
